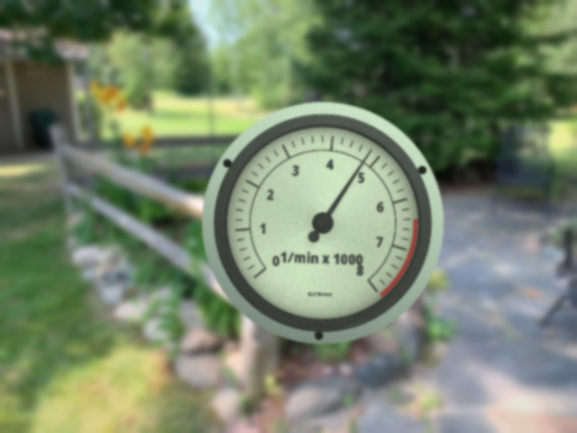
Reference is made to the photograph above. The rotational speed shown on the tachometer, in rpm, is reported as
4800 rpm
